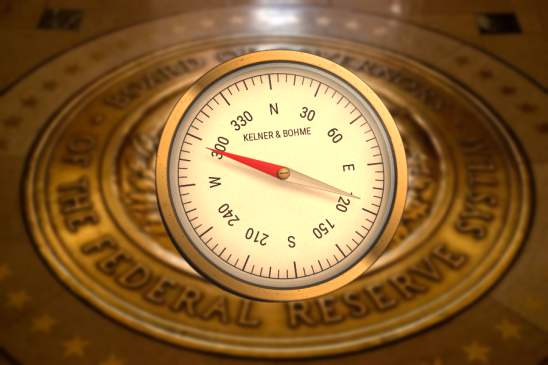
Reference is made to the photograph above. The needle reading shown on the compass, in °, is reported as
295 °
